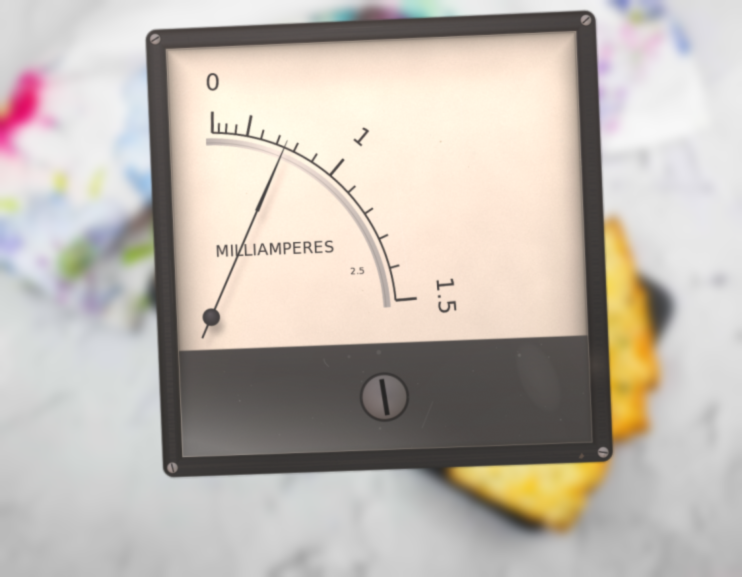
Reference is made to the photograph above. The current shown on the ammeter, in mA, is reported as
0.75 mA
